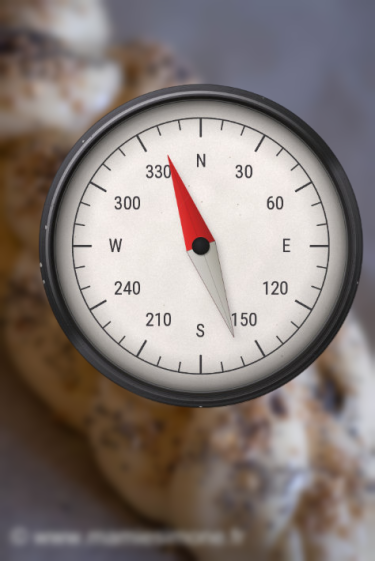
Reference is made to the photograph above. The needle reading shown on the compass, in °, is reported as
340 °
